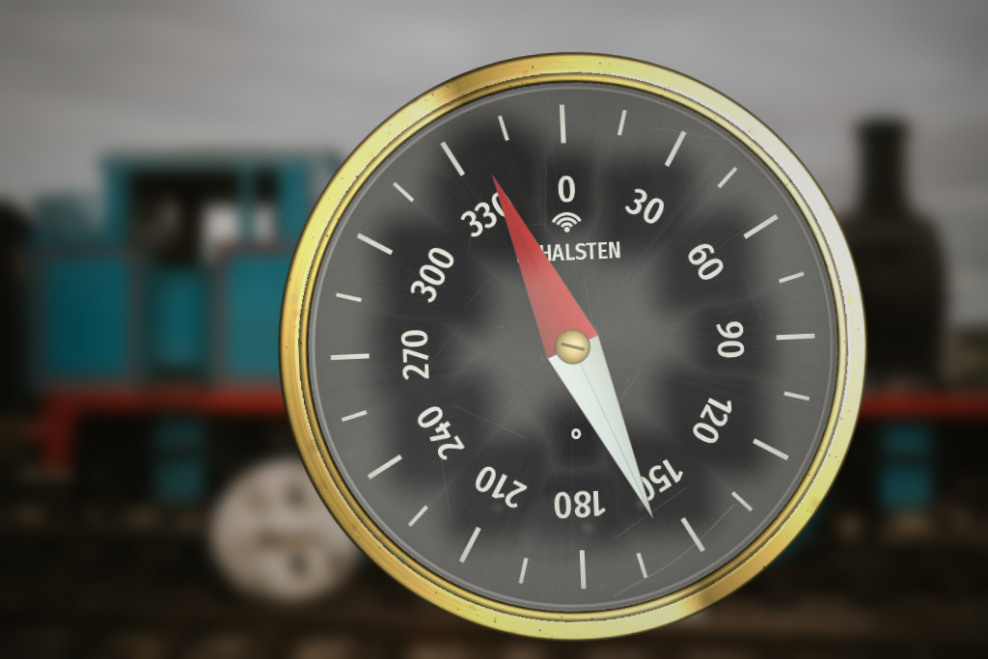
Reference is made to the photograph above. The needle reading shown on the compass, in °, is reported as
337.5 °
